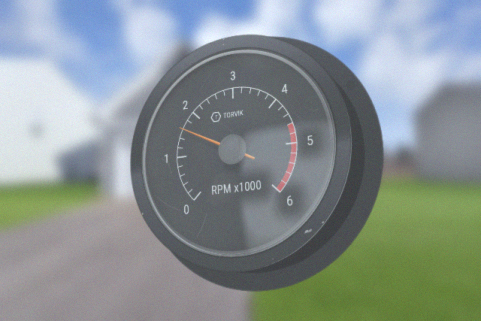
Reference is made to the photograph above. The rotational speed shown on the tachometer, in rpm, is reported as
1600 rpm
